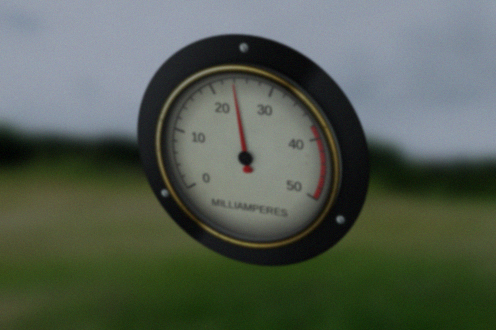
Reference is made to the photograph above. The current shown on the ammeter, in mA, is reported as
24 mA
